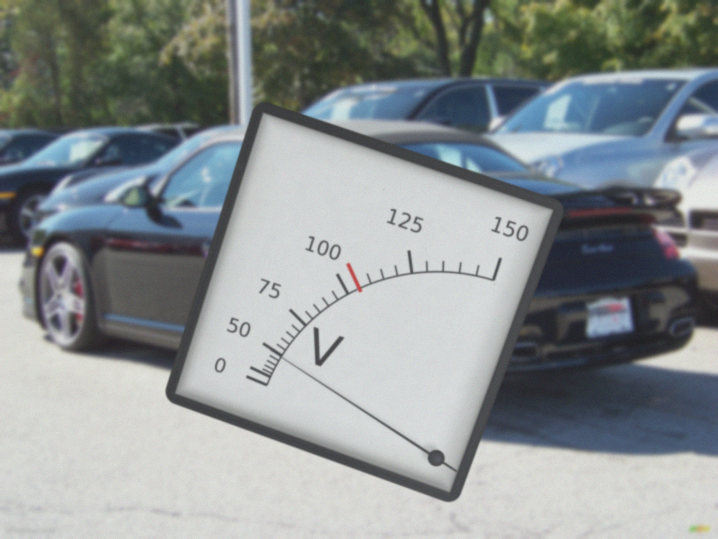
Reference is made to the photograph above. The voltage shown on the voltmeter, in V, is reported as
50 V
